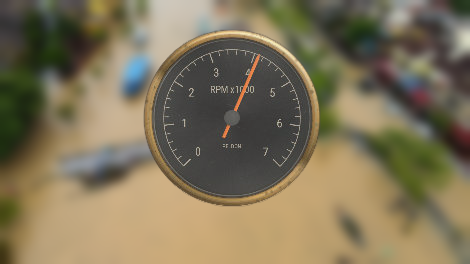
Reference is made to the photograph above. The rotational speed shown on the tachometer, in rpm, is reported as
4100 rpm
